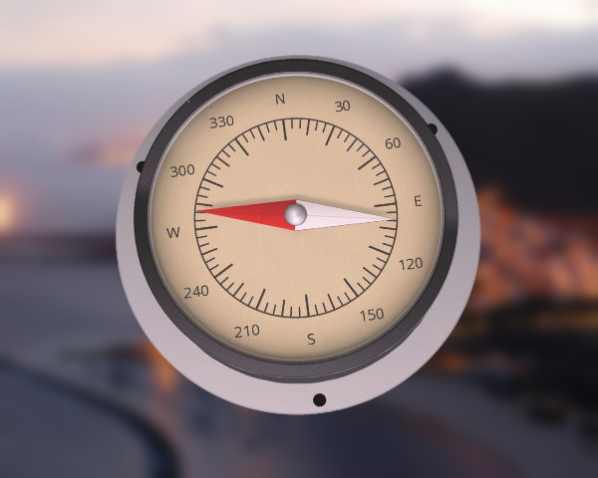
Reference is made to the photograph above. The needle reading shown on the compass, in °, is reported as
280 °
